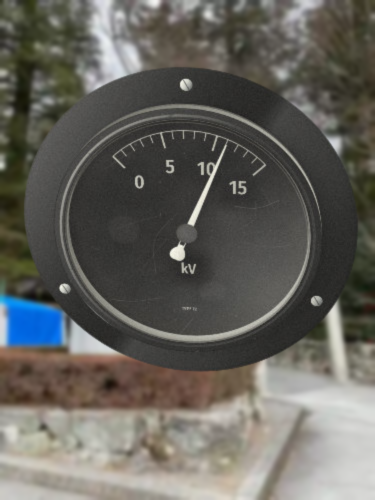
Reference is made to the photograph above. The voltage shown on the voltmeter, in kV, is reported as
11 kV
